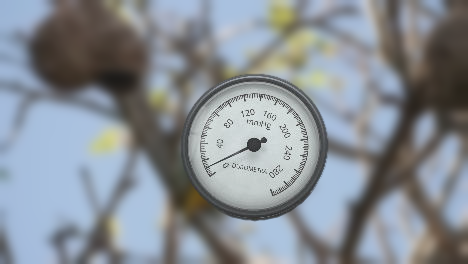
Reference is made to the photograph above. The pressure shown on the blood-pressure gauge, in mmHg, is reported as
10 mmHg
